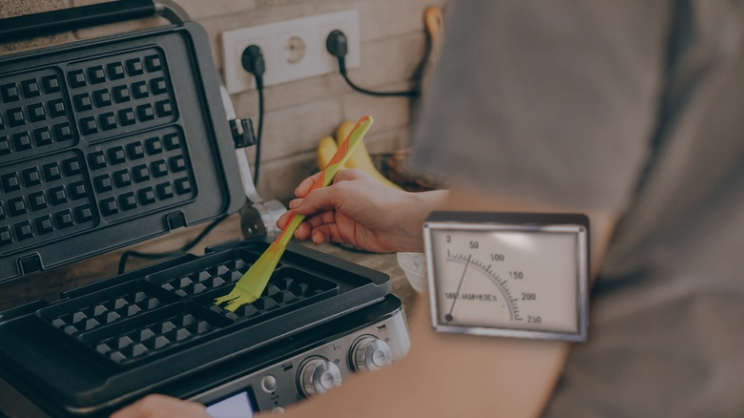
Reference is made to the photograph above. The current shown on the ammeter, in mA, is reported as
50 mA
